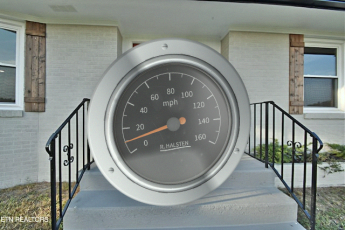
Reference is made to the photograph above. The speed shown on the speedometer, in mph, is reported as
10 mph
